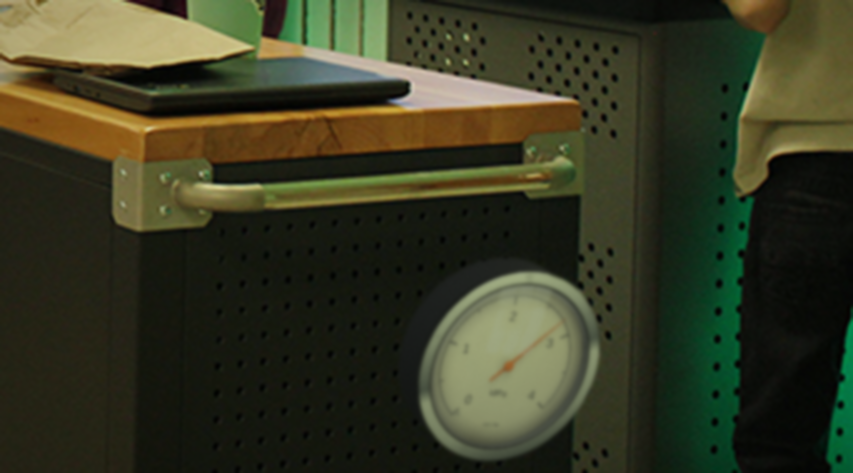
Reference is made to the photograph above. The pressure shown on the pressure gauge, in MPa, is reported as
2.75 MPa
